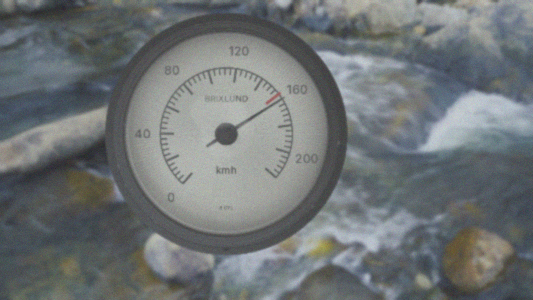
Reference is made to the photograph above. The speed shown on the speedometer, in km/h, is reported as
160 km/h
